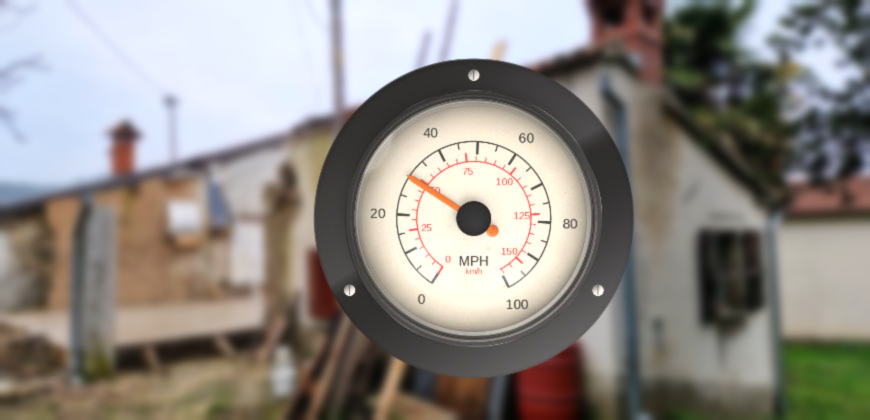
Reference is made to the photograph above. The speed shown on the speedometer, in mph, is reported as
30 mph
